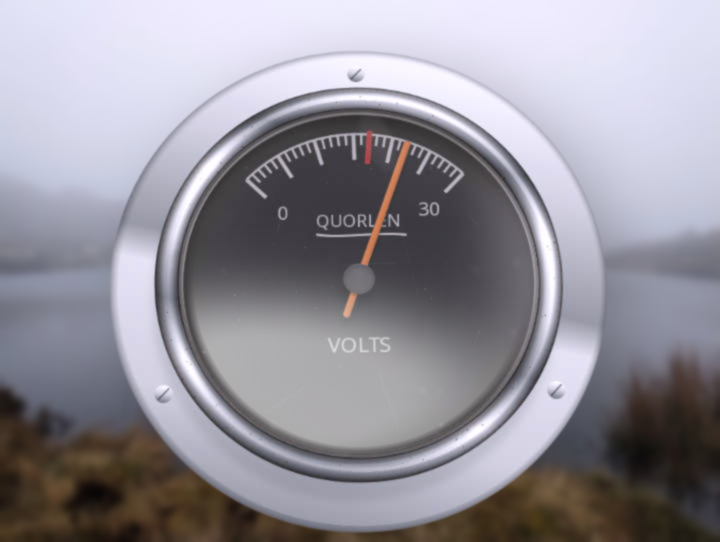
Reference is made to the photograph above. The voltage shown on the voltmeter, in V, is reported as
22 V
